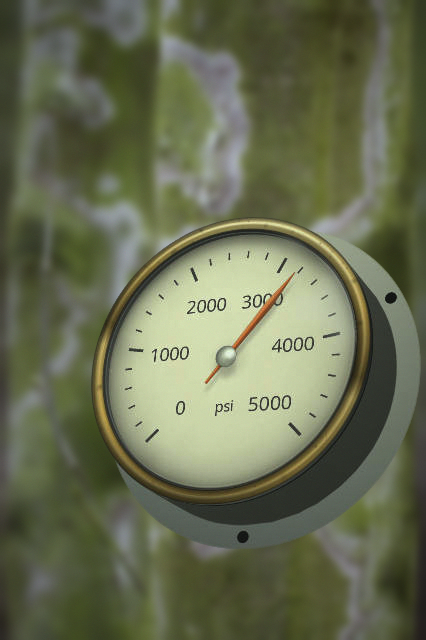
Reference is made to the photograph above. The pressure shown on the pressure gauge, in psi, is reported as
3200 psi
